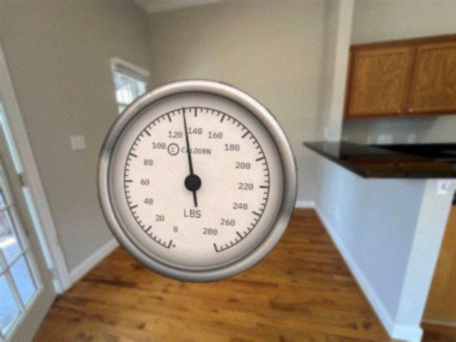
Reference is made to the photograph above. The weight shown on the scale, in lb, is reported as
132 lb
